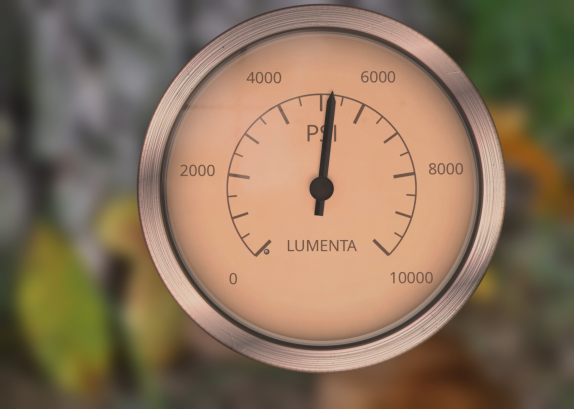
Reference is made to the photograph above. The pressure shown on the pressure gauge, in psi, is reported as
5250 psi
